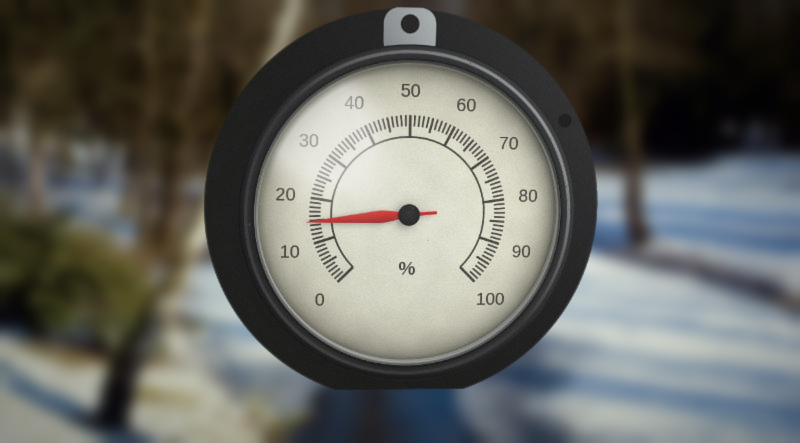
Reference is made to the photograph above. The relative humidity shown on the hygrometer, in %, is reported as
15 %
